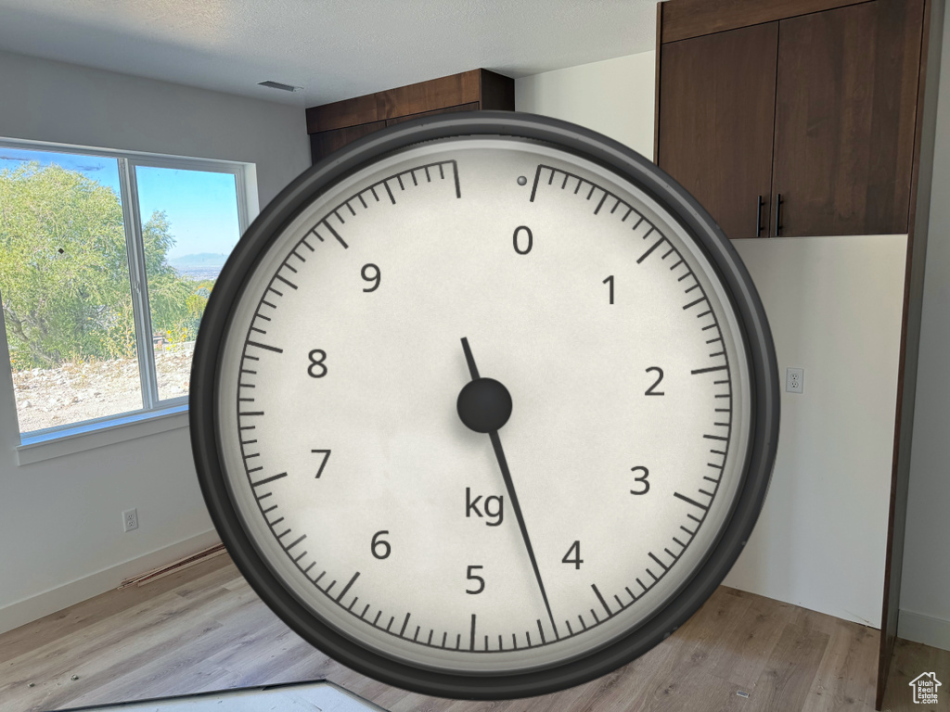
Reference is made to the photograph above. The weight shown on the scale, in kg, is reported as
4.4 kg
